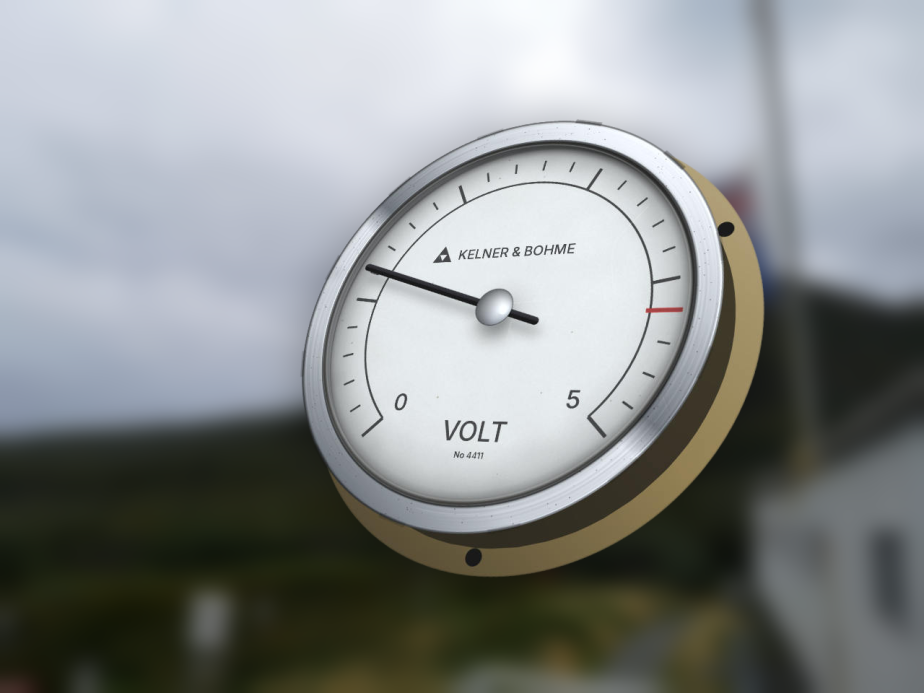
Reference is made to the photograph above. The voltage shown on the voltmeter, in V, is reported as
1.2 V
